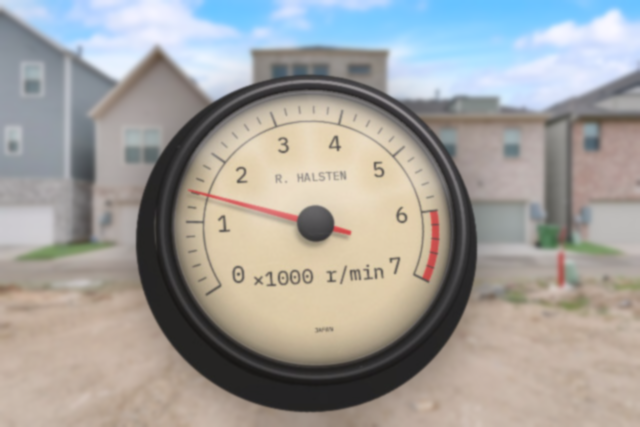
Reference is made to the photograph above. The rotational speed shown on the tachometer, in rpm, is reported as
1400 rpm
